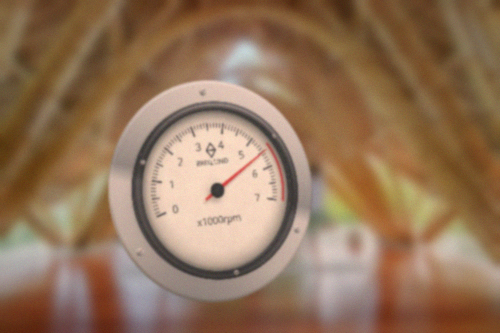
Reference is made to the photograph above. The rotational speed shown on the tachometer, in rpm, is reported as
5500 rpm
